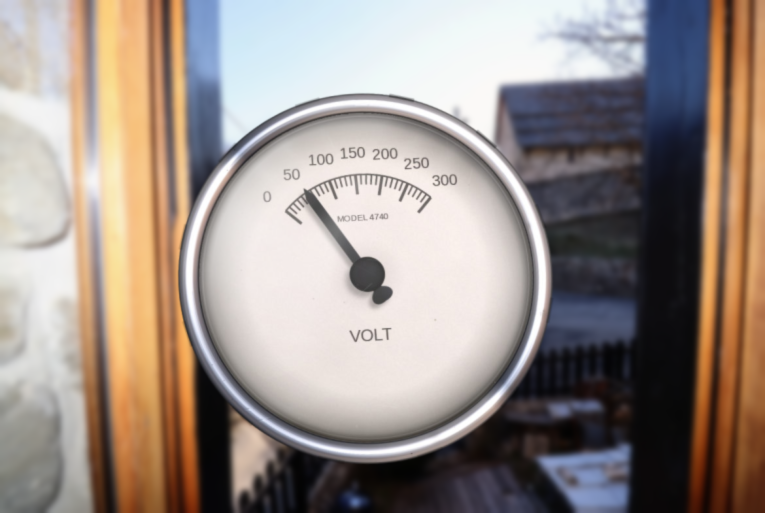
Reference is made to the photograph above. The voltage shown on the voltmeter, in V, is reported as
50 V
